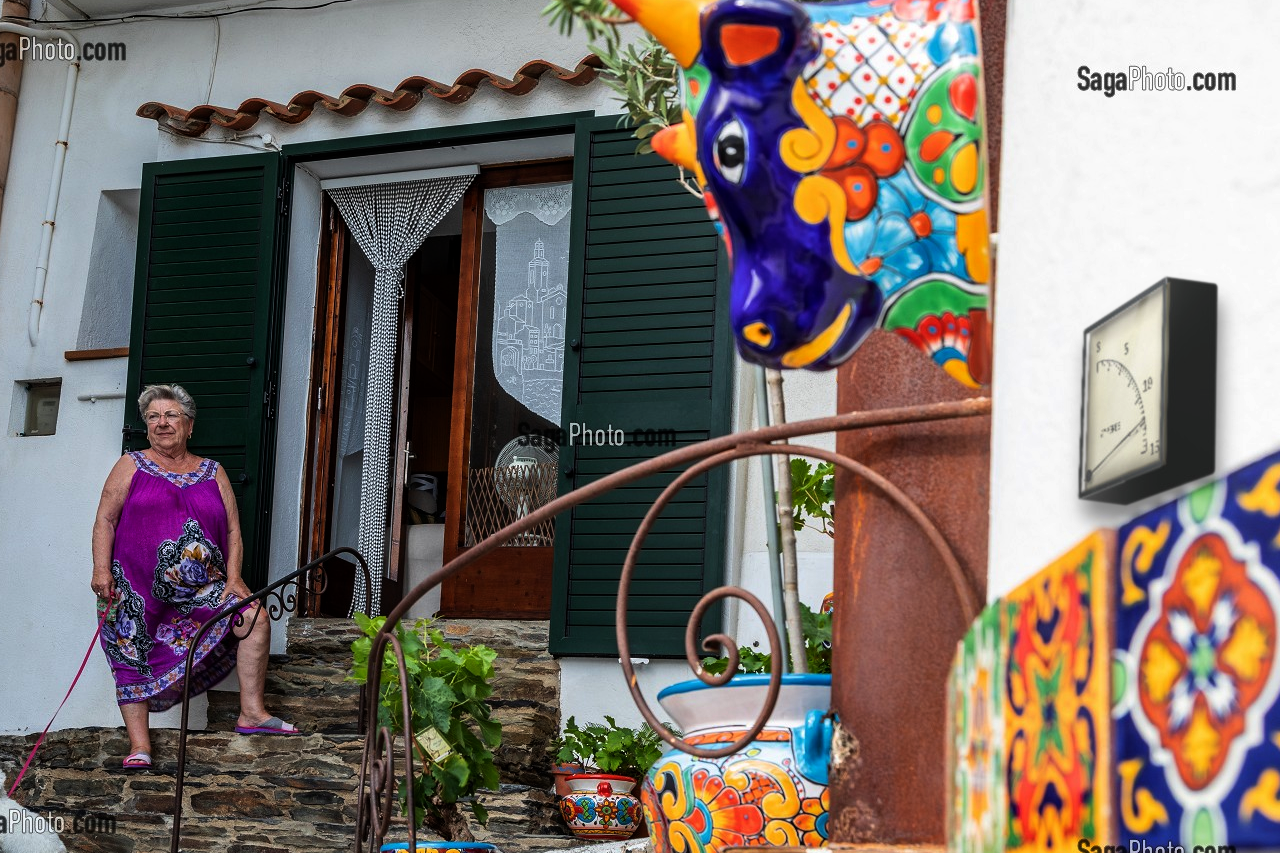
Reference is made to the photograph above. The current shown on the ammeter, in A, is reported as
12.5 A
